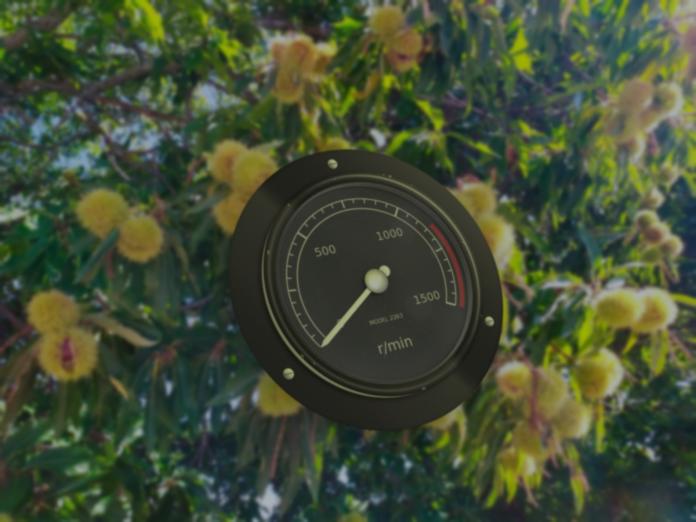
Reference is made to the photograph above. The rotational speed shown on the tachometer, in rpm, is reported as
0 rpm
